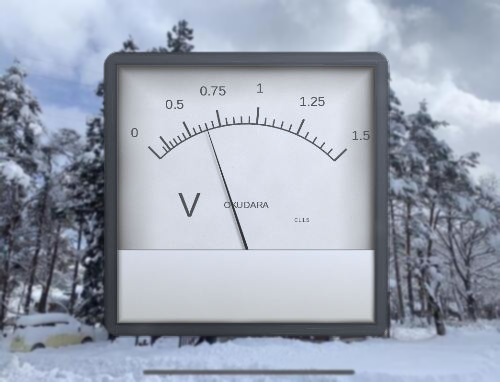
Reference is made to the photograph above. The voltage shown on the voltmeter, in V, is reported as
0.65 V
